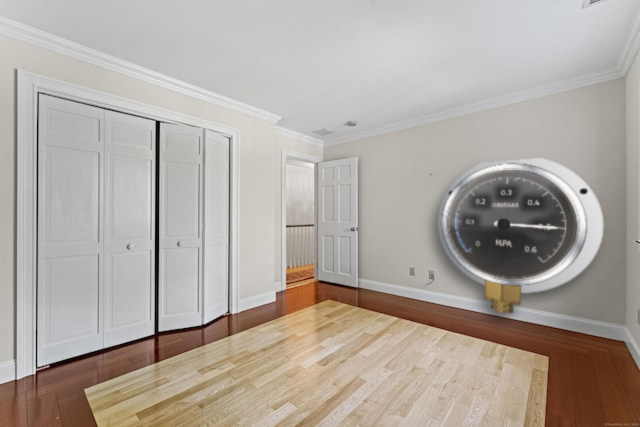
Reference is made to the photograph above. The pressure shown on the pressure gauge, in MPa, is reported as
0.5 MPa
